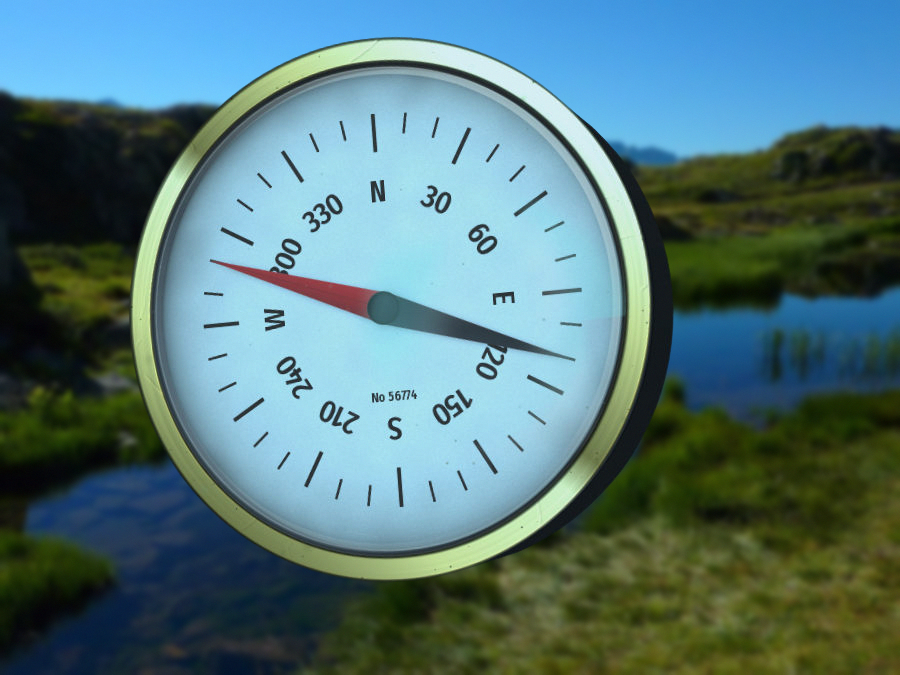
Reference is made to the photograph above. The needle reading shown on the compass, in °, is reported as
290 °
